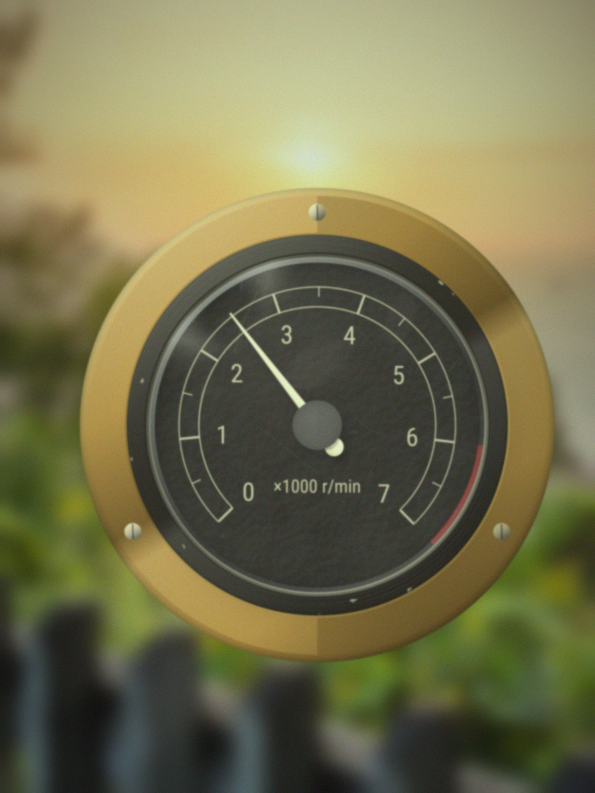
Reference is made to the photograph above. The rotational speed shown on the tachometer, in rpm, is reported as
2500 rpm
